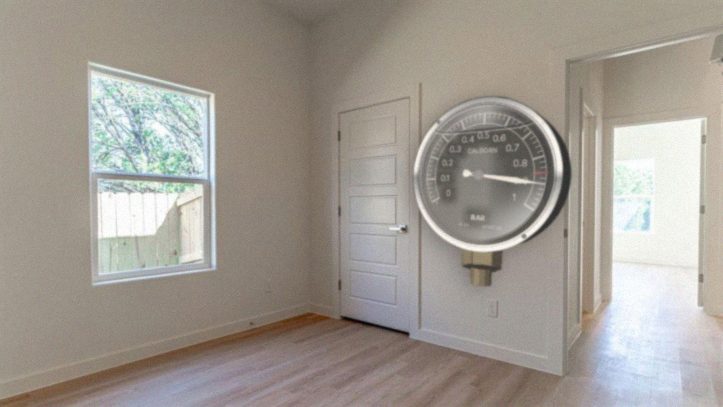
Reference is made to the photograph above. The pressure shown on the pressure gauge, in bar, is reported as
0.9 bar
